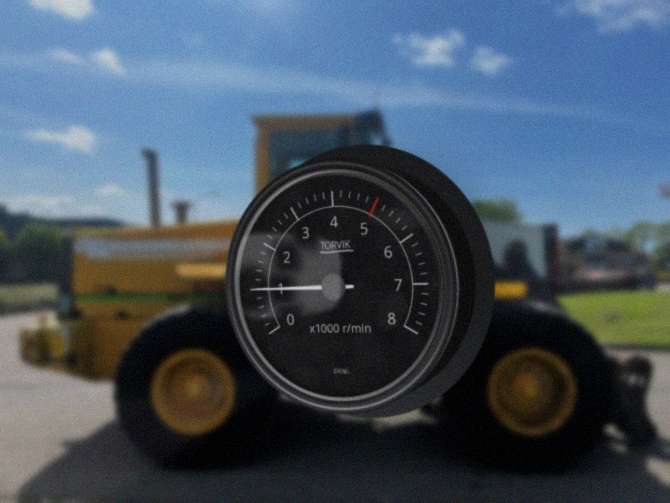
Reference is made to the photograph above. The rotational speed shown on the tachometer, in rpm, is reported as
1000 rpm
